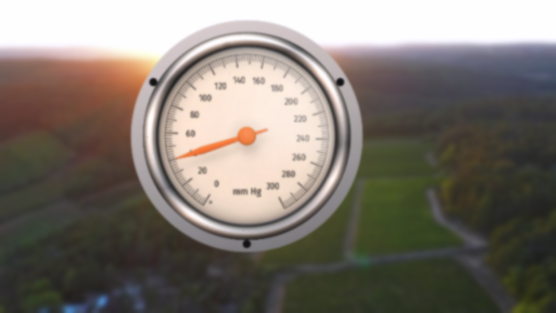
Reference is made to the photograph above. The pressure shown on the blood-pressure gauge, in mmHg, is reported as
40 mmHg
